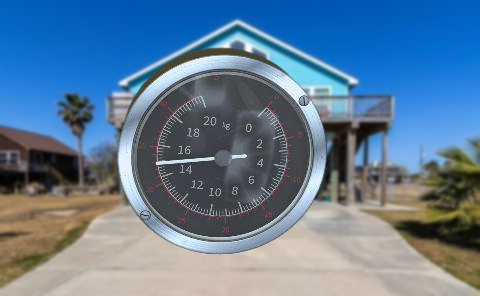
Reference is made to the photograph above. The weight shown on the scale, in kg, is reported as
15 kg
